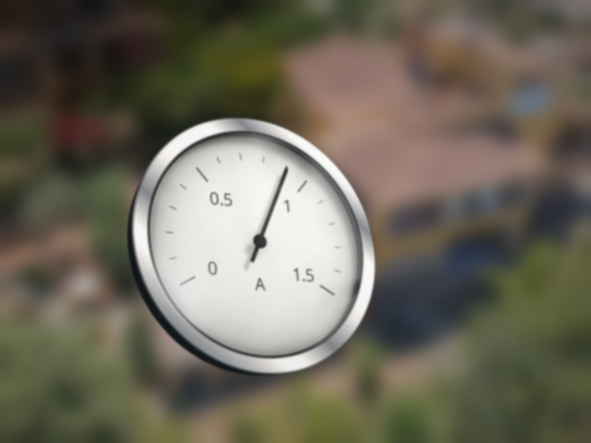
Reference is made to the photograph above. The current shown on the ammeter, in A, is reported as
0.9 A
